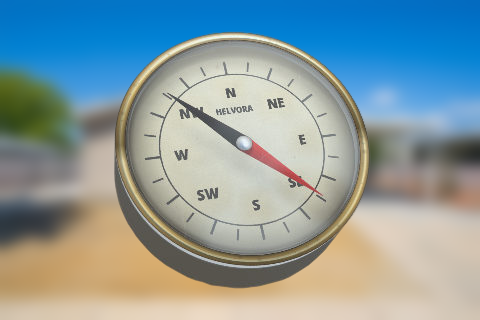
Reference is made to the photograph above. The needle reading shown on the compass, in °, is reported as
135 °
